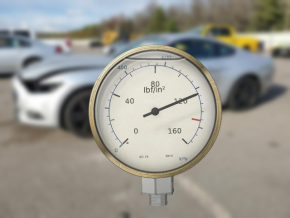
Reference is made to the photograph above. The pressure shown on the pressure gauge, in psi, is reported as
120 psi
